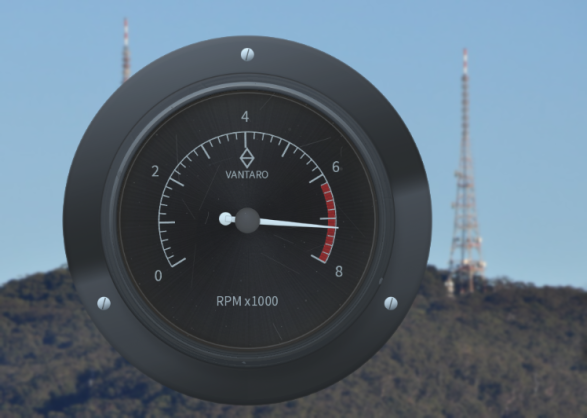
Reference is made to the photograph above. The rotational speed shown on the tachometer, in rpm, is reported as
7200 rpm
